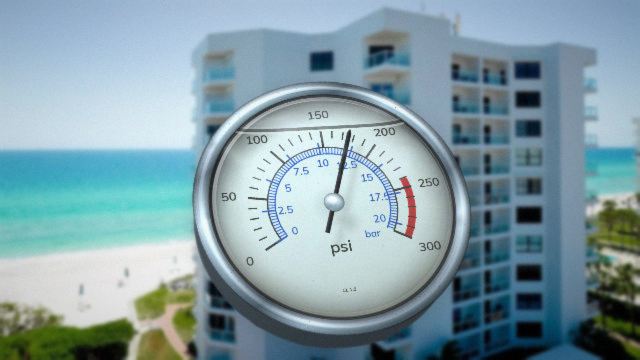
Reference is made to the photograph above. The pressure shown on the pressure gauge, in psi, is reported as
175 psi
